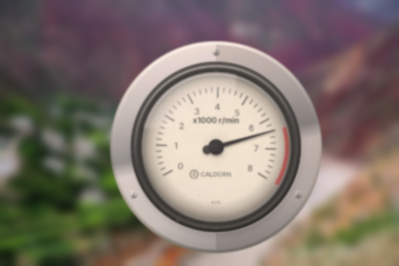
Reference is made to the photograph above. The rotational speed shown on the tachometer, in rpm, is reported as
6400 rpm
